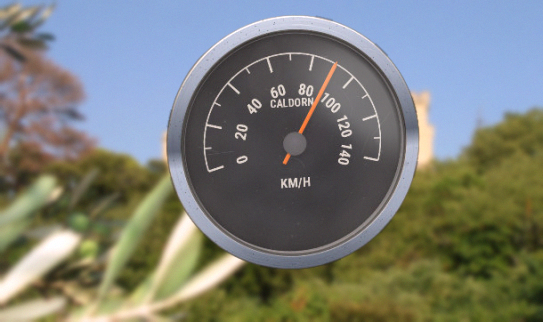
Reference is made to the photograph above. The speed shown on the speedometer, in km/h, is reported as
90 km/h
